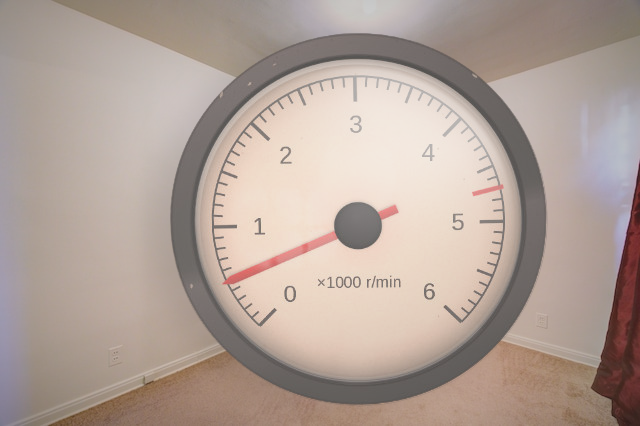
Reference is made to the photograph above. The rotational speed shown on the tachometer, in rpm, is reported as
500 rpm
